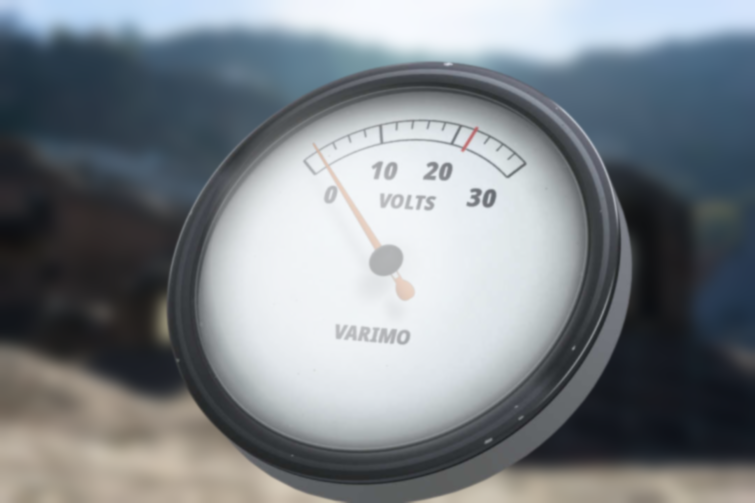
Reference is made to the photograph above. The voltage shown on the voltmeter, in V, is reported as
2 V
